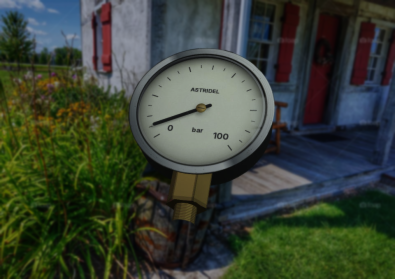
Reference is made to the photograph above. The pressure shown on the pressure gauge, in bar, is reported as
5 bar
